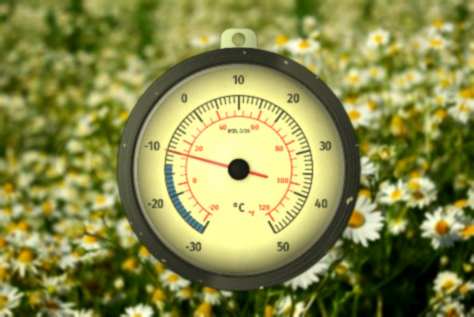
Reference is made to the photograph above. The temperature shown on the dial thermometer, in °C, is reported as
-10 °C
